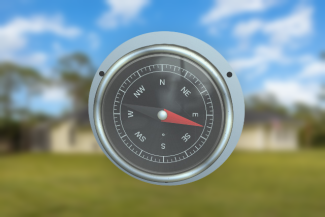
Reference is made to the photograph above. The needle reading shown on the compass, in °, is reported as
105 °
